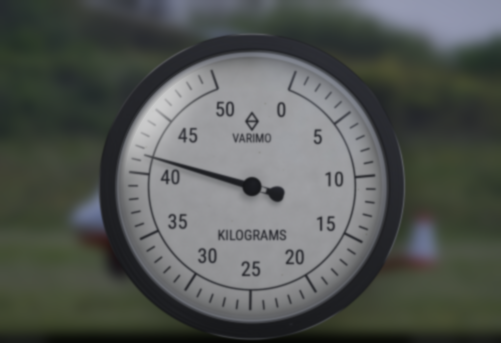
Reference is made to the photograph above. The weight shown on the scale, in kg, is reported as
41.5 kg
